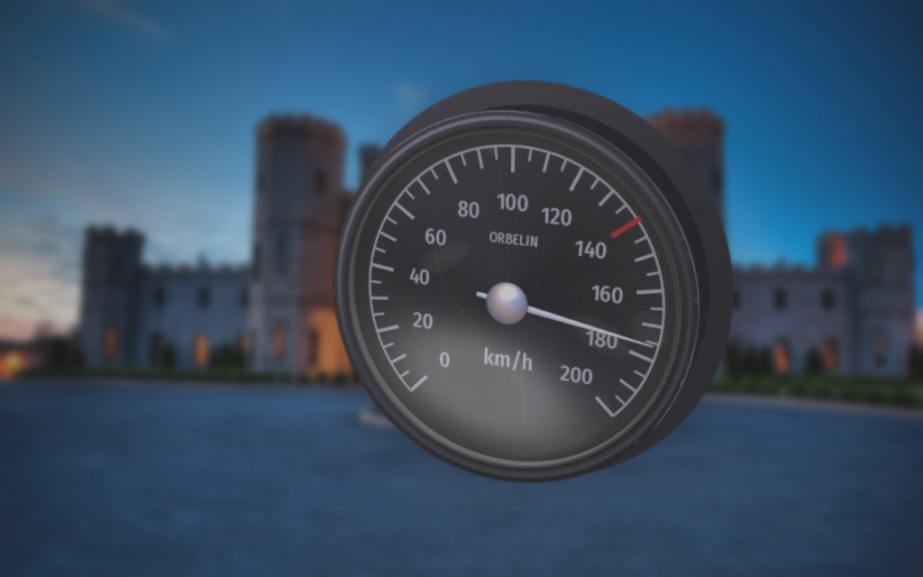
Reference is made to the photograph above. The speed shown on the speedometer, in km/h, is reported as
175 km/h
